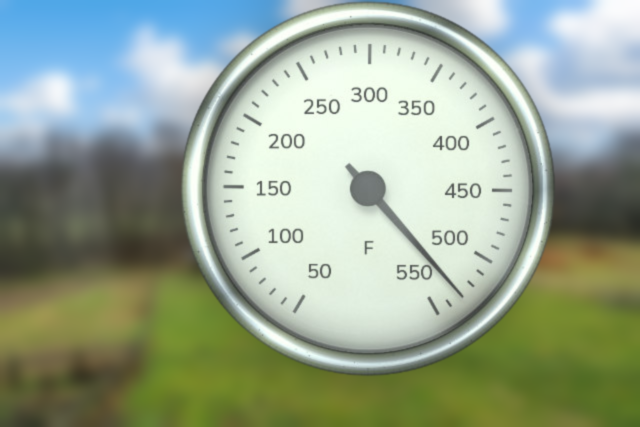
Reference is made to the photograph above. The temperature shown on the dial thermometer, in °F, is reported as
530 °F
